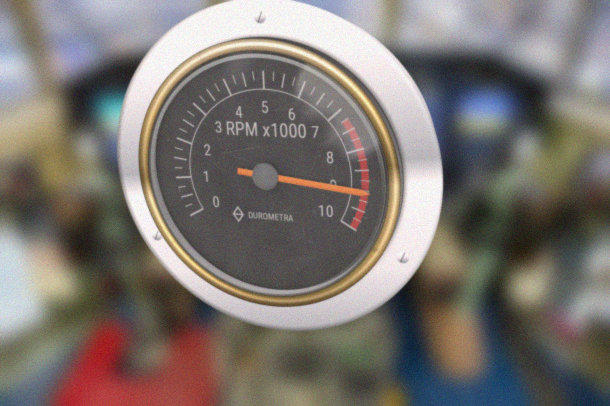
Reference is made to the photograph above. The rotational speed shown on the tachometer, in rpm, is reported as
9000 rpm
